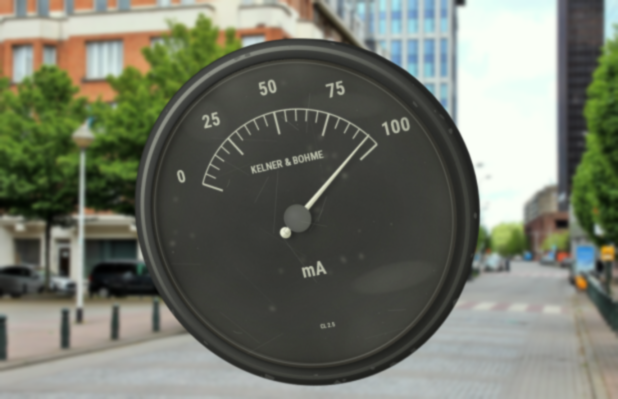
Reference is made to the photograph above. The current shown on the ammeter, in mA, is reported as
95 mA
